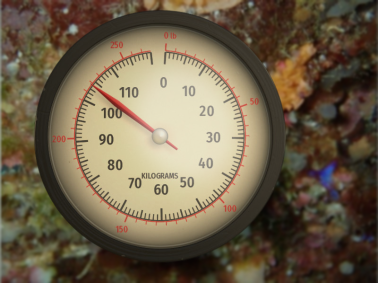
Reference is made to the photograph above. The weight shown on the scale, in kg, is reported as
104 kg
